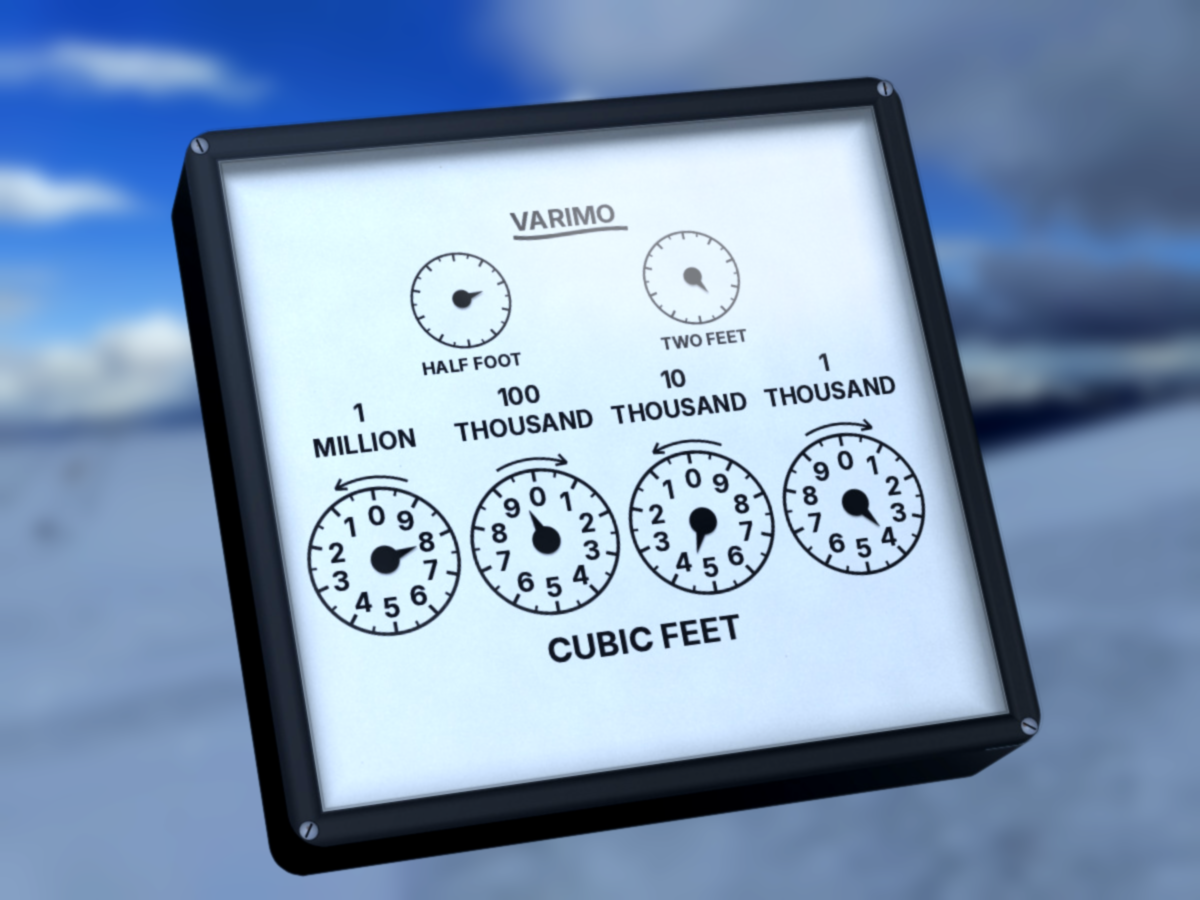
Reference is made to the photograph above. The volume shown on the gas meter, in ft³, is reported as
794400 ft³
